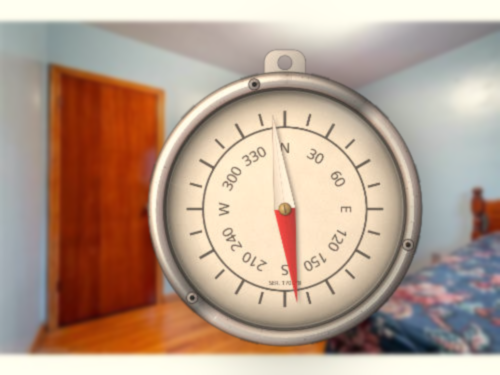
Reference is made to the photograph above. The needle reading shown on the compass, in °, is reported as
172.5 °
